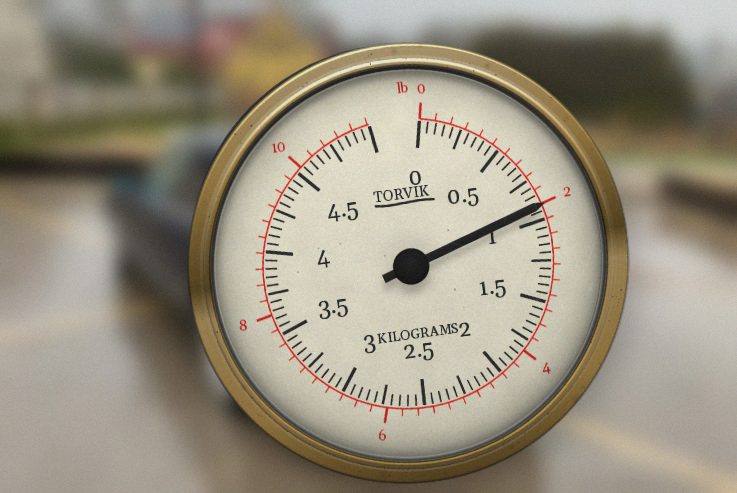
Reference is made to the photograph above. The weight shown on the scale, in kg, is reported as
0.9 kg
